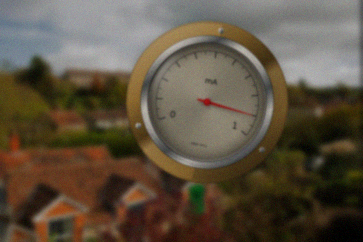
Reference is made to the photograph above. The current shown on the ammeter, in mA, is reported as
0.9 mA
